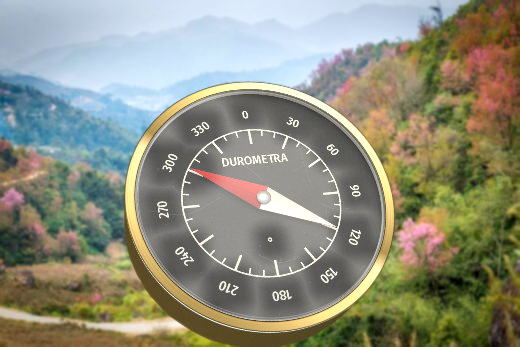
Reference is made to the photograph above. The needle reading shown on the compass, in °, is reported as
300 °
